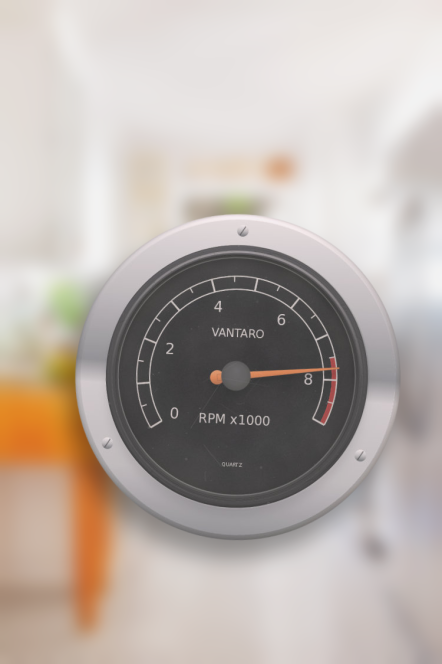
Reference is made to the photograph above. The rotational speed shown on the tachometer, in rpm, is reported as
7750 rpm
